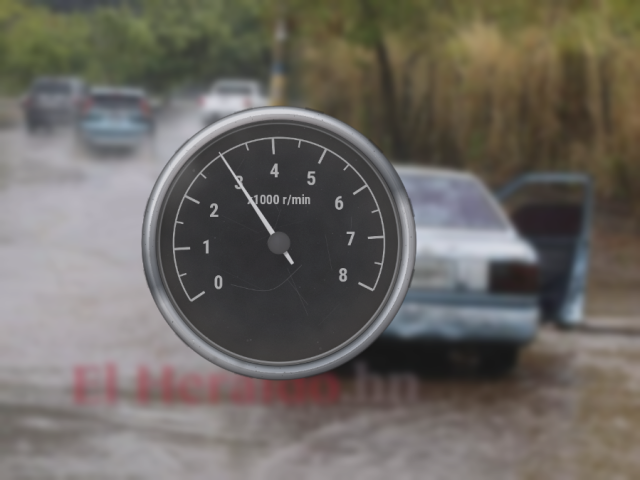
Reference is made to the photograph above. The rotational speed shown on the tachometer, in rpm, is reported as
3000 rpm
